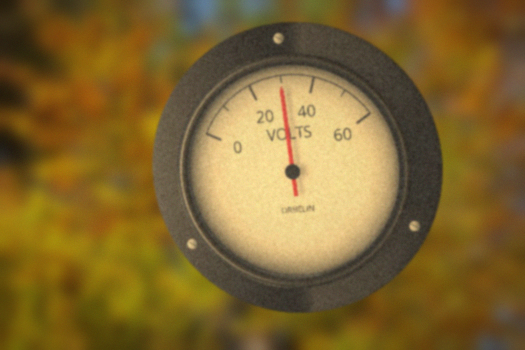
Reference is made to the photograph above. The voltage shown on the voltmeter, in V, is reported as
30 V
